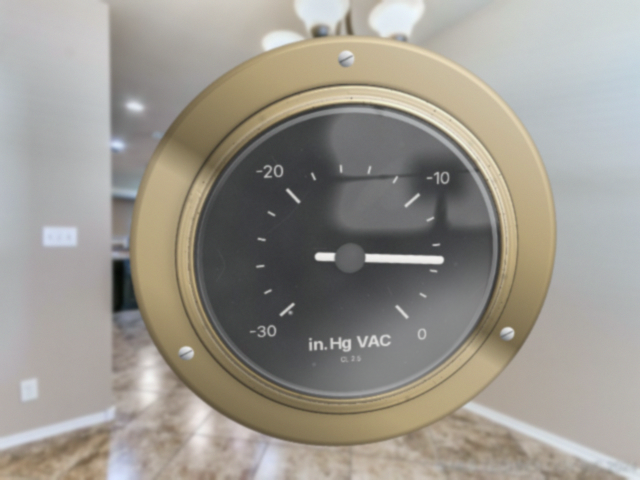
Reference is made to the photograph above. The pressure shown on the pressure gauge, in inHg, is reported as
-5 inHg
